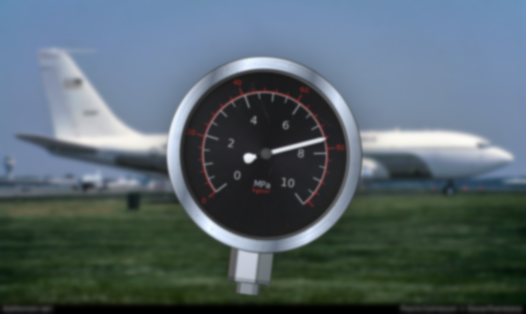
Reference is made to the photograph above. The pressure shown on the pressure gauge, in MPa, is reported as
7.5 MPa
